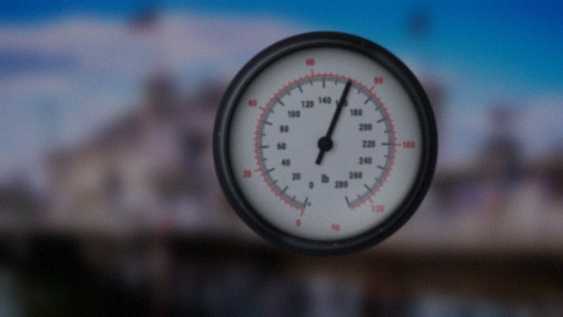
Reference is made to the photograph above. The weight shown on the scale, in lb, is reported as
160 lb
